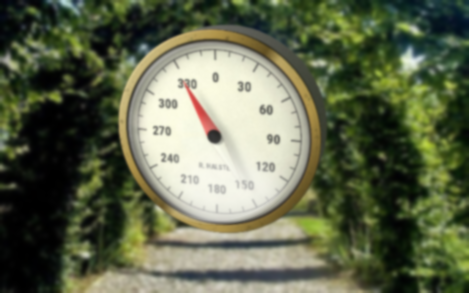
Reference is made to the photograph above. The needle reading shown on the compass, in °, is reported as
330 °
